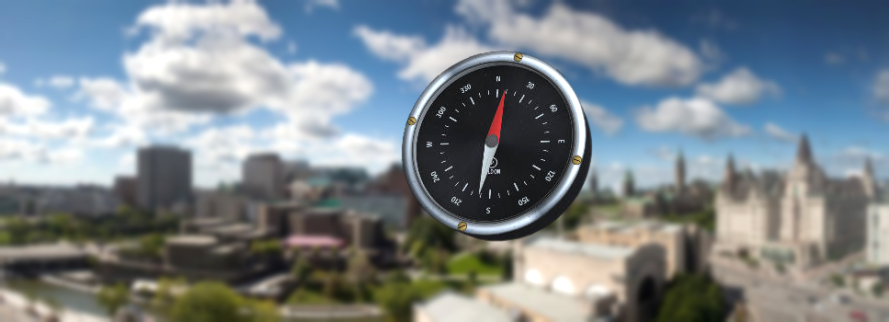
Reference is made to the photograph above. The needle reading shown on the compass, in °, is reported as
10 °
